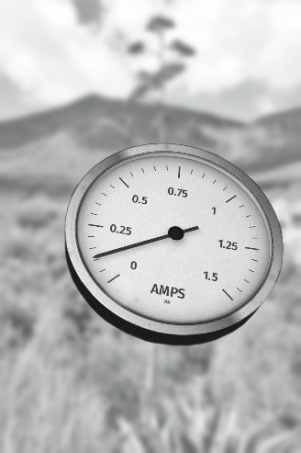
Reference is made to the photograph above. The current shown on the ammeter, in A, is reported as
0.1 A
